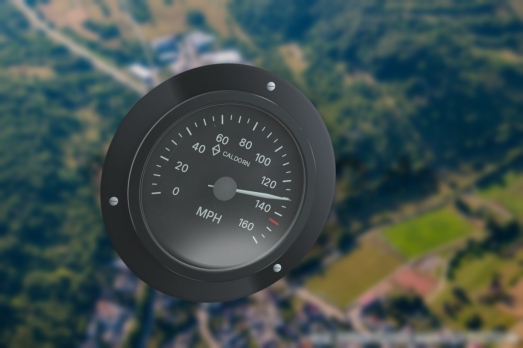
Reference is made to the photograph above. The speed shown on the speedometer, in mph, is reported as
130 mph
